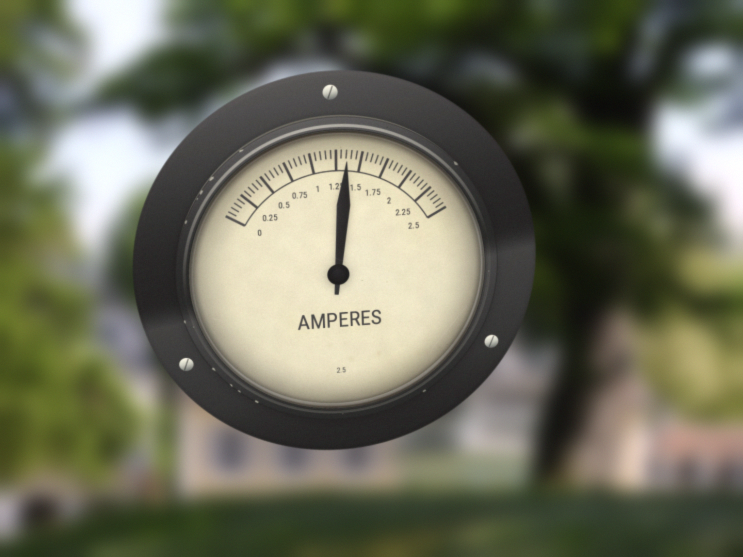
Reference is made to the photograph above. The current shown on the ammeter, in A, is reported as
1.35 A
